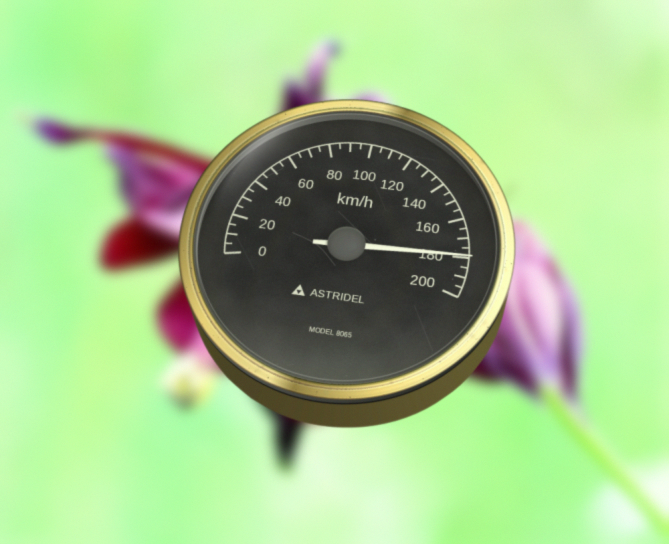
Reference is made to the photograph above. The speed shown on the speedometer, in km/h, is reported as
180 km/h
